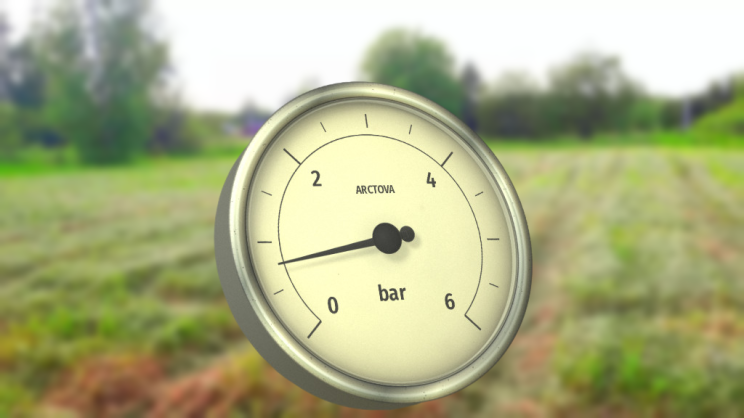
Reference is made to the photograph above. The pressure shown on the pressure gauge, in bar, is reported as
0.75 bar
